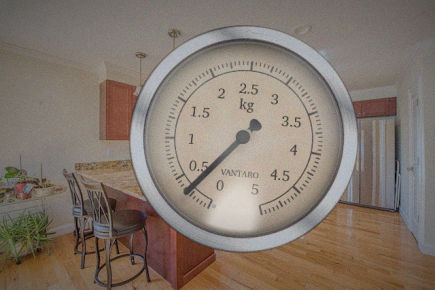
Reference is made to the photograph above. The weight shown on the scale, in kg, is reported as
0.3 kg
